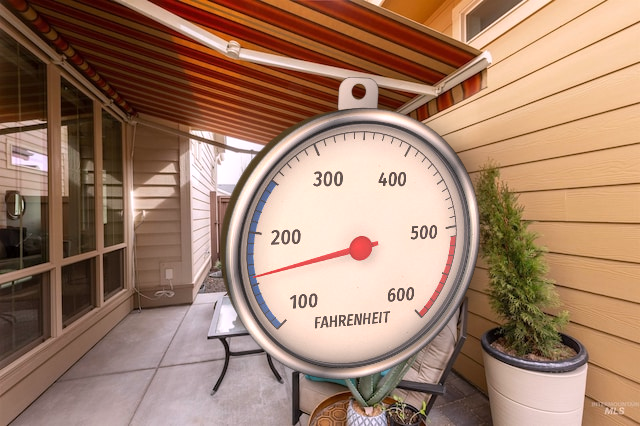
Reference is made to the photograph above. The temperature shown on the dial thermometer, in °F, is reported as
160 °F
